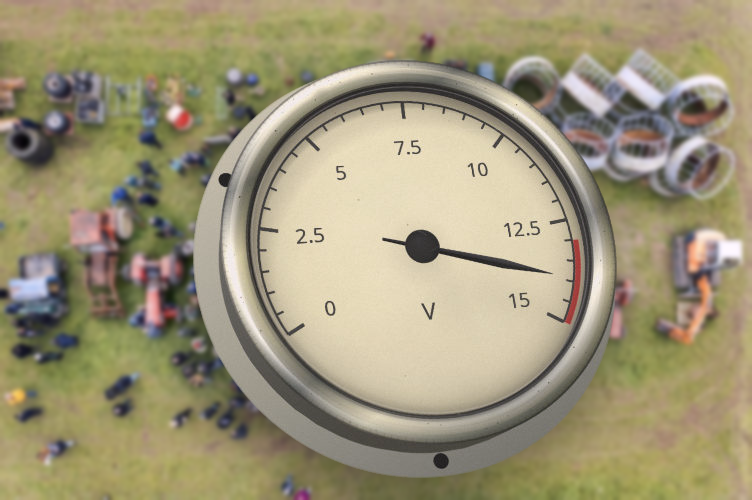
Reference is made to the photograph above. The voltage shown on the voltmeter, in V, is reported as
14 V
